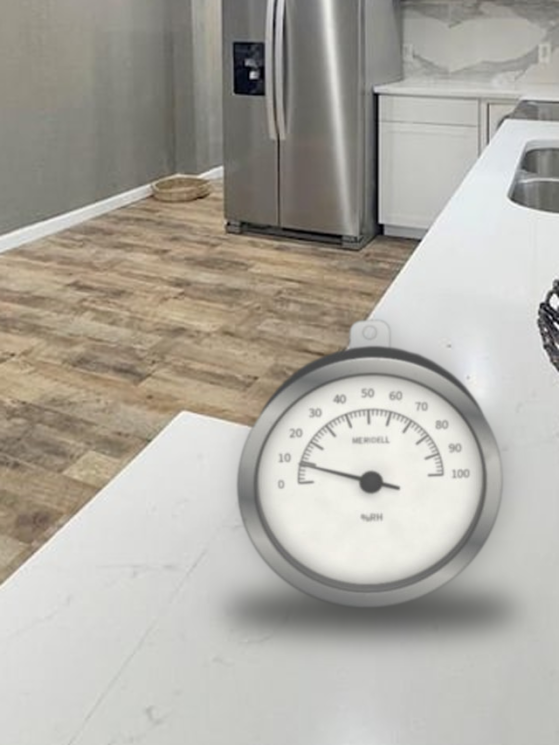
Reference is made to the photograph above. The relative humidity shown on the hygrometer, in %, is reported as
10 %
